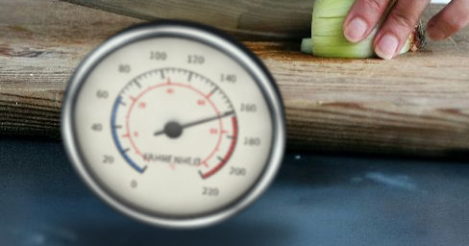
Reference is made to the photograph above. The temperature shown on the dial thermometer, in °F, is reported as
160 °F
